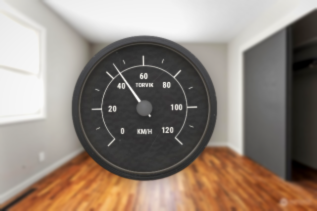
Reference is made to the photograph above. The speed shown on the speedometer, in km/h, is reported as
45 km/h
